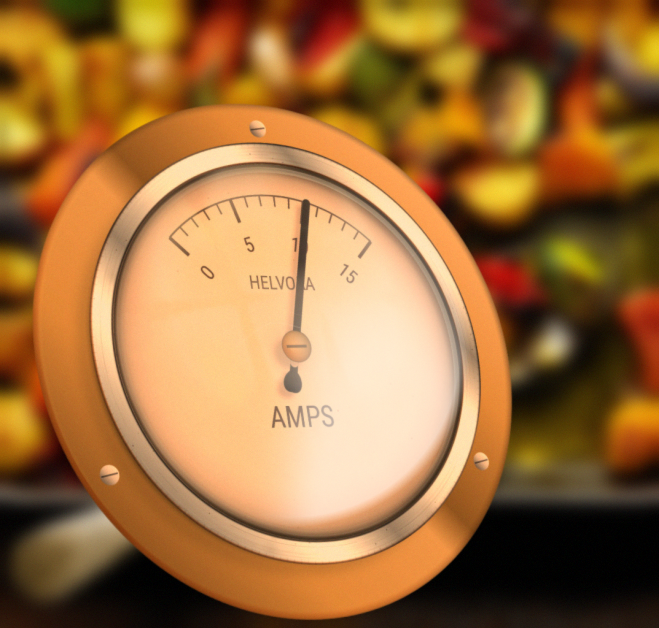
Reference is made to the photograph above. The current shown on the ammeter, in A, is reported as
10 A
